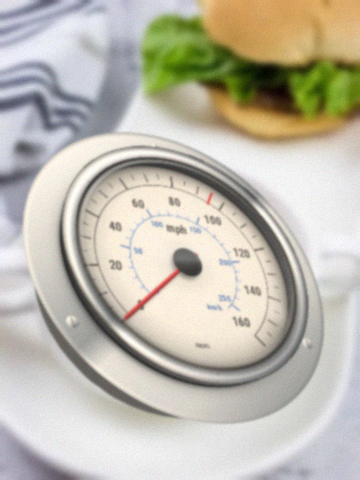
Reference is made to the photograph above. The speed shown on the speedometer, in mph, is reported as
0 mph
